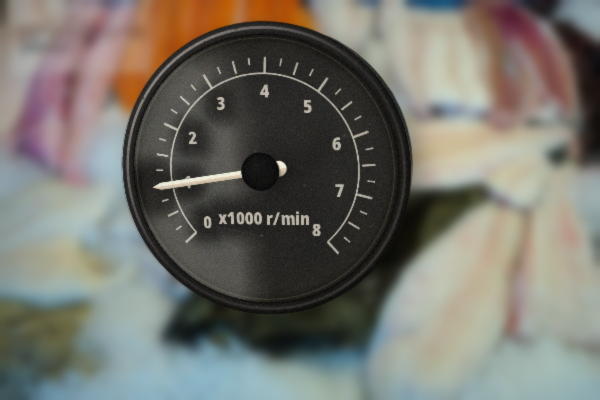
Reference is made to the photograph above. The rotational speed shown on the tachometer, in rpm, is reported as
1000 rpm
